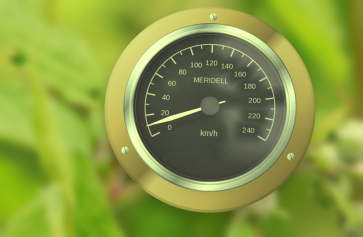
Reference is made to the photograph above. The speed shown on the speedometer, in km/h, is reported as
10 km/h
